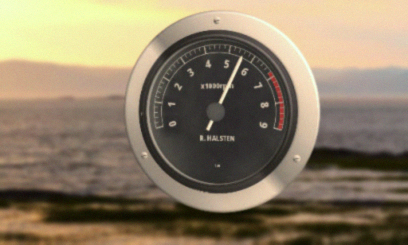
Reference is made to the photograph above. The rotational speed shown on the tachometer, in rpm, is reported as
5600 rpm
